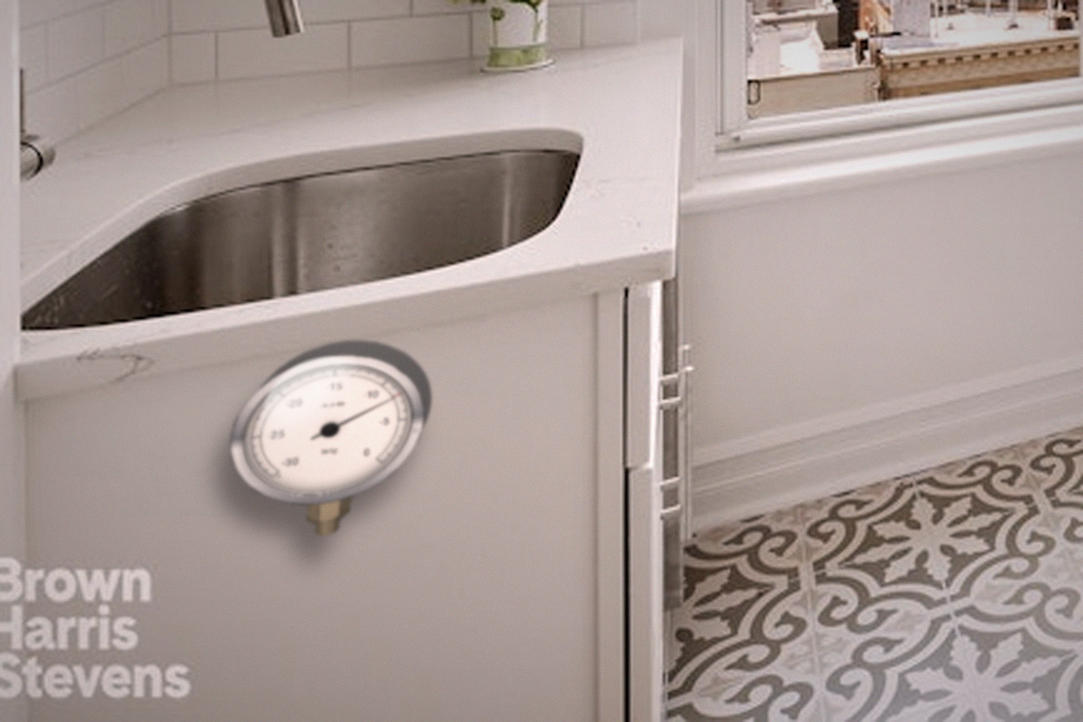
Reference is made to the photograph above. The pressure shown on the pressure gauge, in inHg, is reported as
-8 inHg
